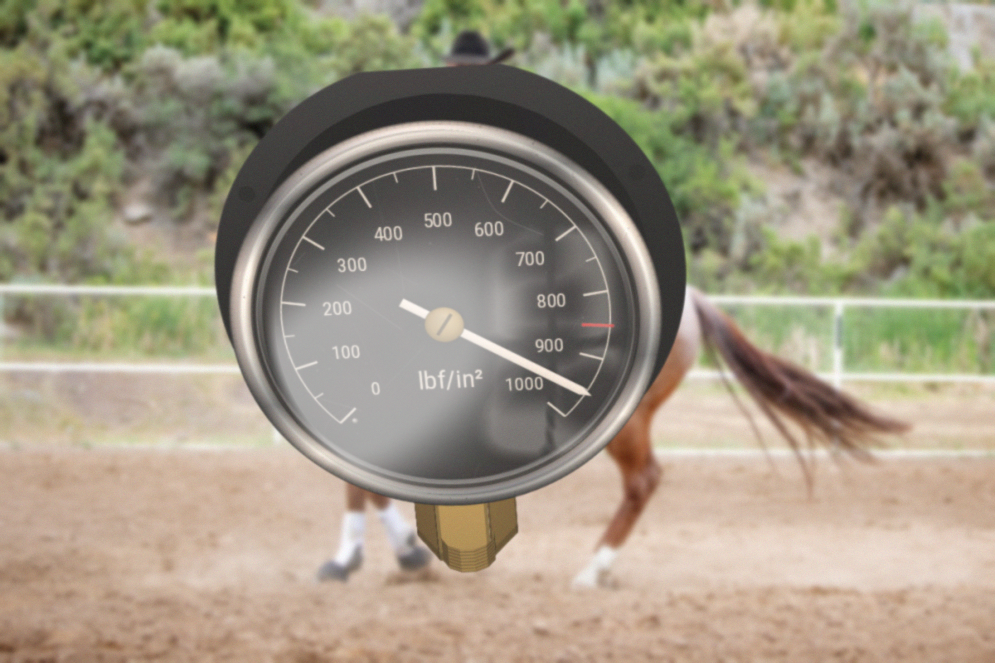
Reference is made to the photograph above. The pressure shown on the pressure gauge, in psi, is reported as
950 psi
